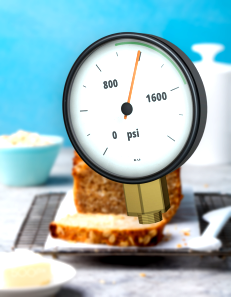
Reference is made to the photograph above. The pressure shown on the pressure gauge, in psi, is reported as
1200 psi
